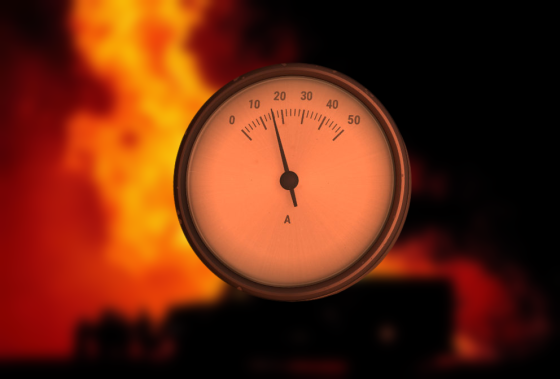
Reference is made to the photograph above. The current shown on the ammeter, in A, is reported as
16 A
